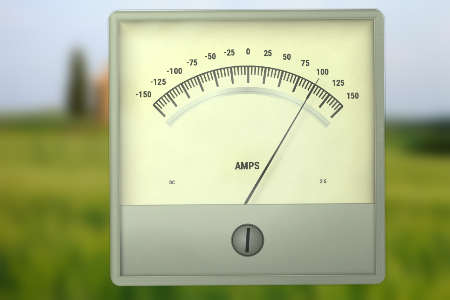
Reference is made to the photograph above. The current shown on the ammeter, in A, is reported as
100 A
